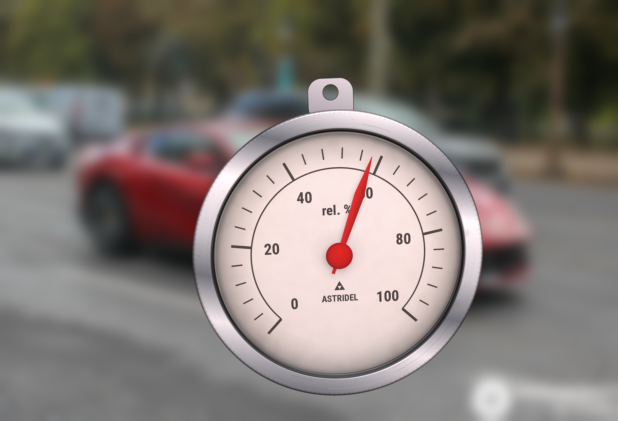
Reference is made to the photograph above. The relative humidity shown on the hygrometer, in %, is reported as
58 %
